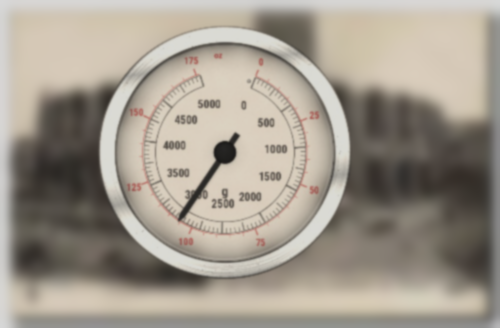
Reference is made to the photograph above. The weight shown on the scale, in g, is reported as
3000 g
